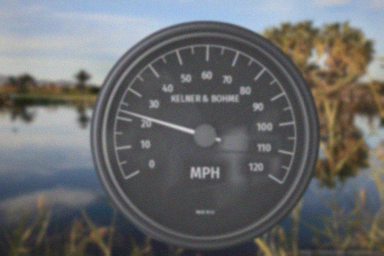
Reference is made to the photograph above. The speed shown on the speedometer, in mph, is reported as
22.5 mph
